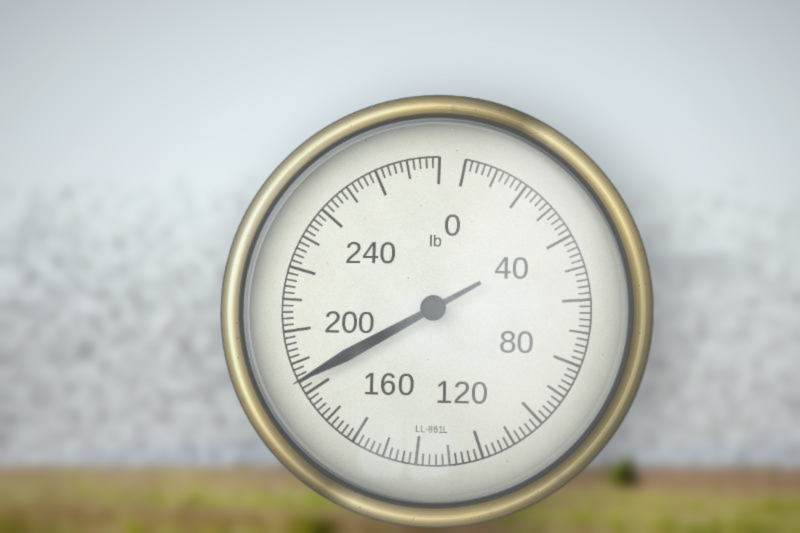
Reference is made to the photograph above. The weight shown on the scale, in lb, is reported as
184 lb
